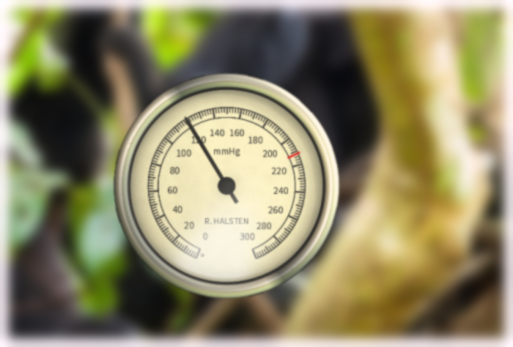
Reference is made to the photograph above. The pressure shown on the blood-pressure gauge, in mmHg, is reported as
120 mmHg
